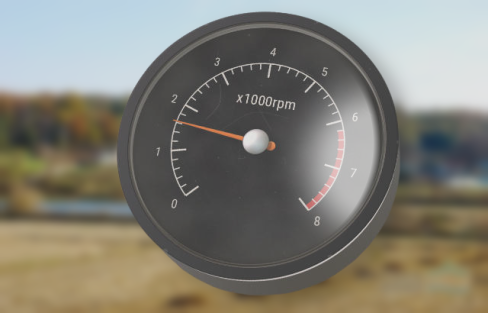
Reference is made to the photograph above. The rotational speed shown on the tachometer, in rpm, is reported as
1600 rpm
